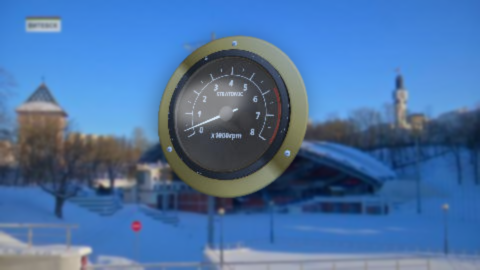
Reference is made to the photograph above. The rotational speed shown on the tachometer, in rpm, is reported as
250 rpm
